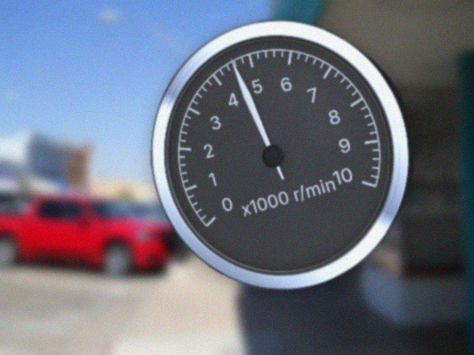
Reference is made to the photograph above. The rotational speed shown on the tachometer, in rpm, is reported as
4600 rpm
